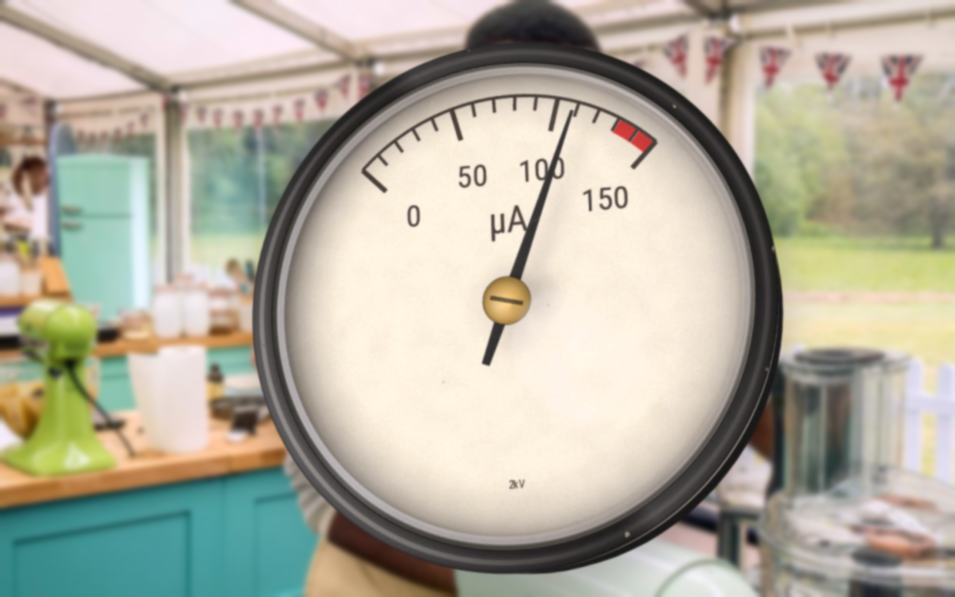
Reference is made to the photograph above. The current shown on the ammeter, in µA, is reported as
110 µA
